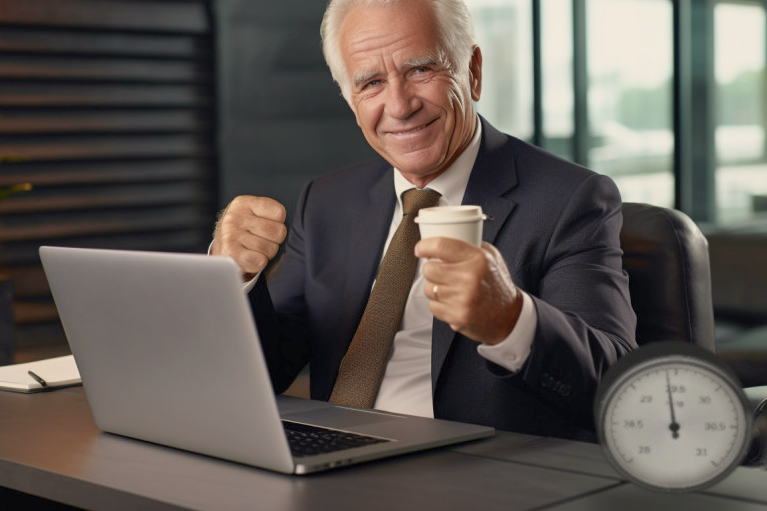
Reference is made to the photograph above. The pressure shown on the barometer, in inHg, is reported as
29.4 inHg
